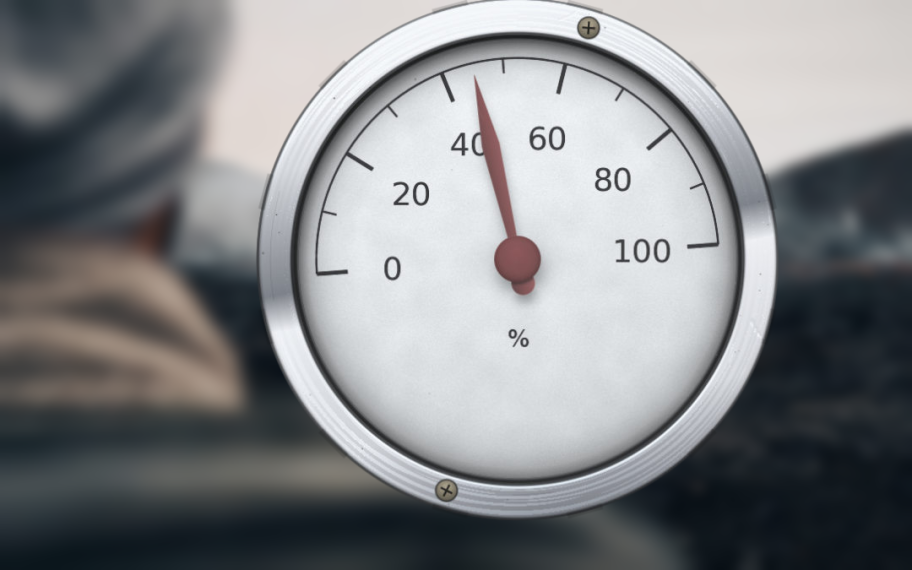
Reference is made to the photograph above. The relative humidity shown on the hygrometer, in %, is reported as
45 %
